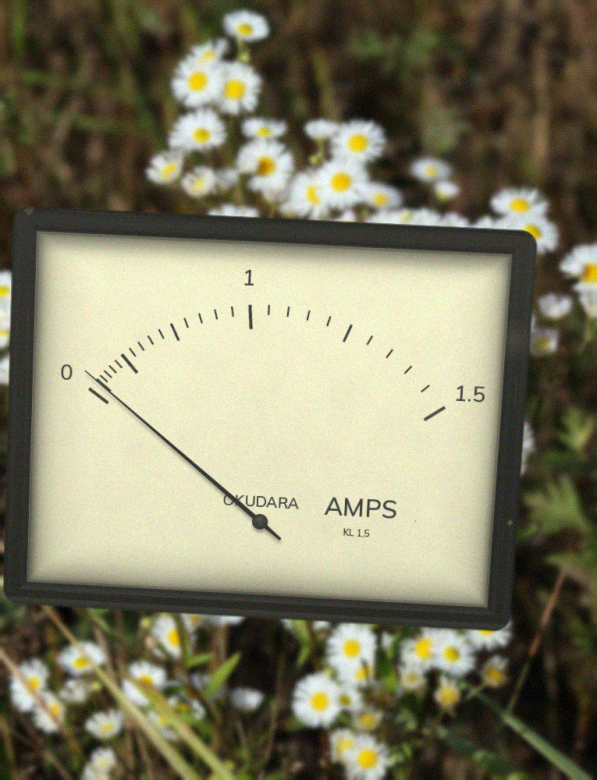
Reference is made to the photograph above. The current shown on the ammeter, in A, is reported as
0.25 A
